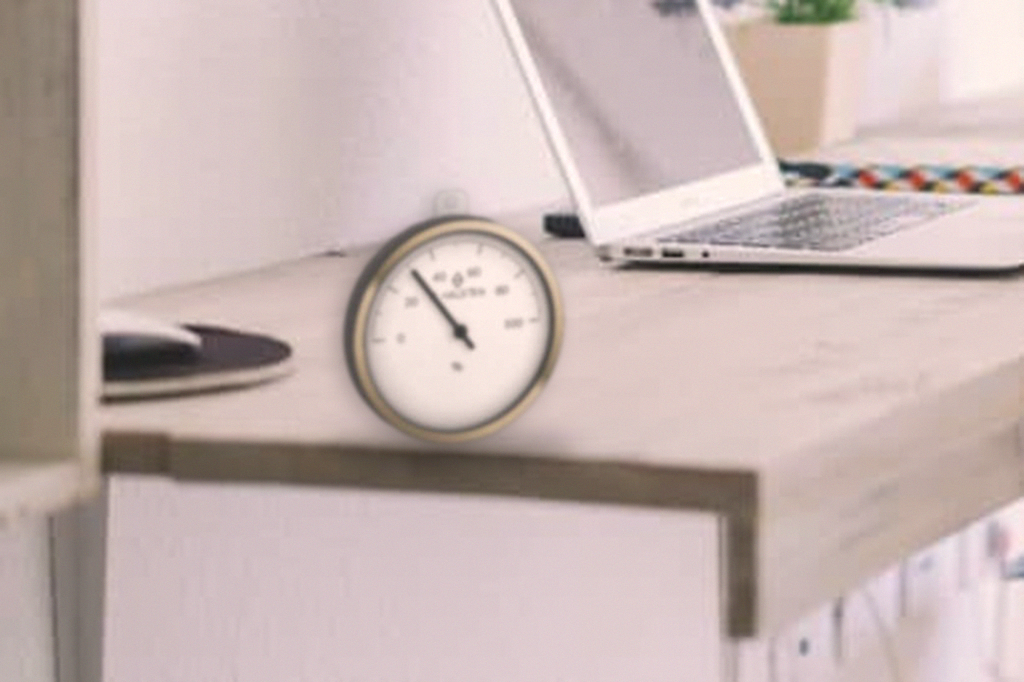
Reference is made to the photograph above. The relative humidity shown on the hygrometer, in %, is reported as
30 %
